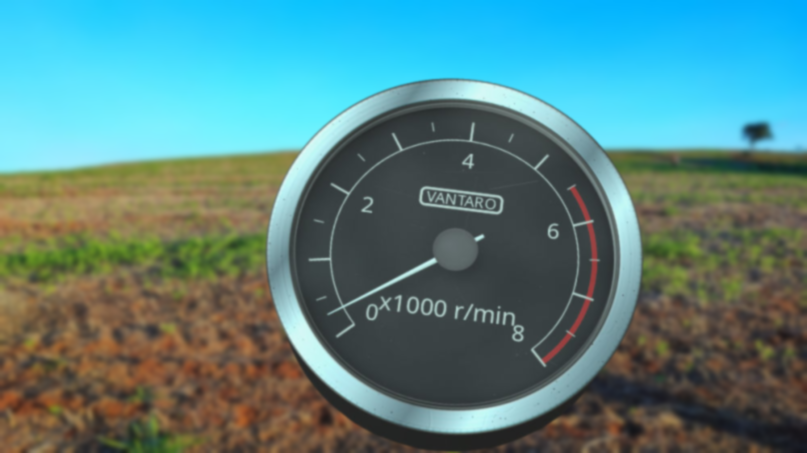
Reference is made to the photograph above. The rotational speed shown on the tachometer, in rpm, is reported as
250 rpm
